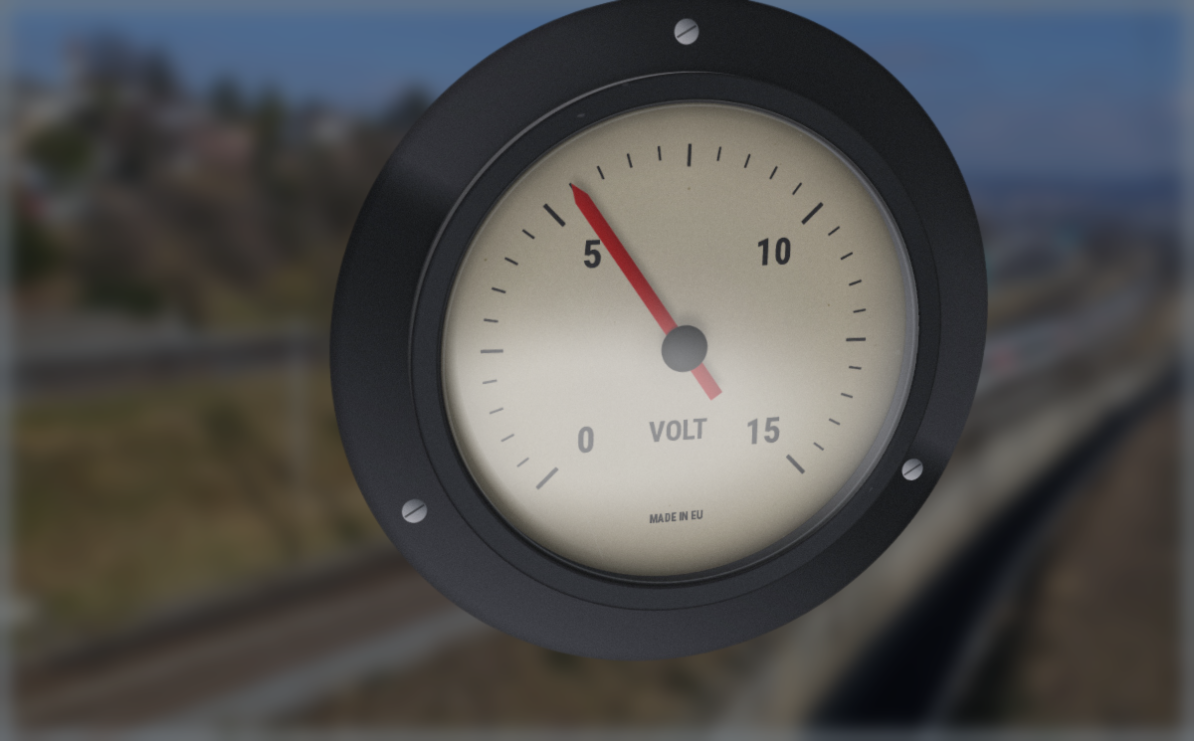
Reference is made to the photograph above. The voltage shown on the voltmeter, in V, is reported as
5.5 V
